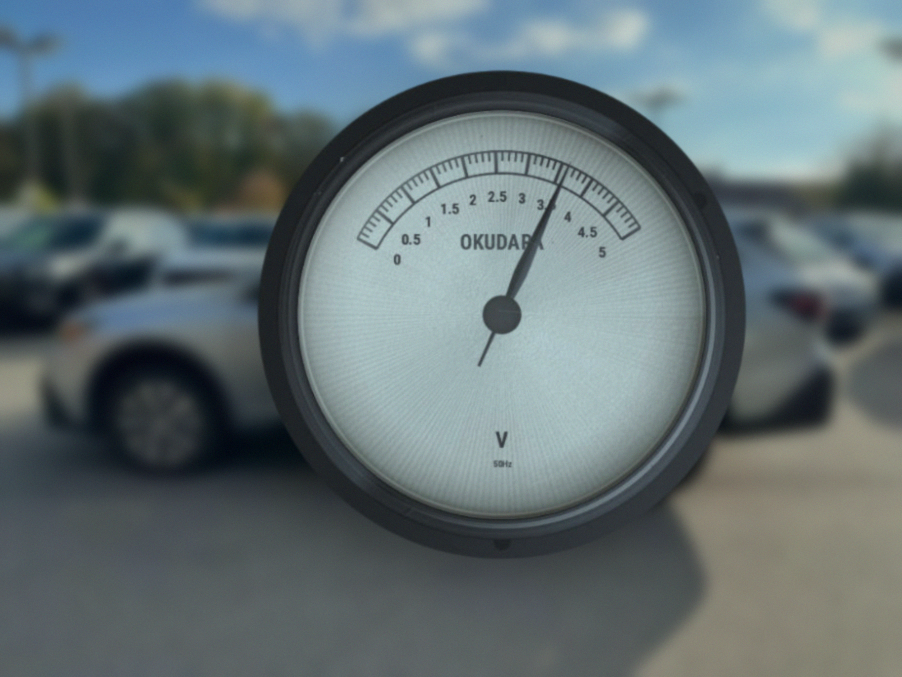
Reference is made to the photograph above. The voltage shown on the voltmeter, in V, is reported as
3.6 V
